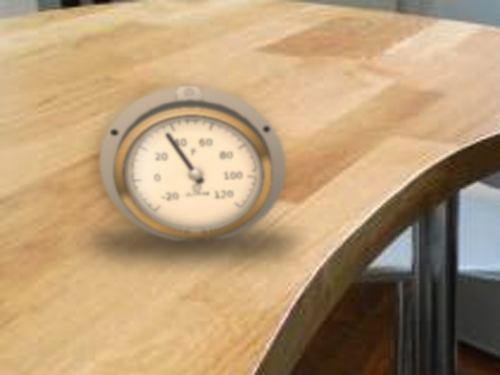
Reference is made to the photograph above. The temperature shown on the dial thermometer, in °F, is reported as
36 °F
